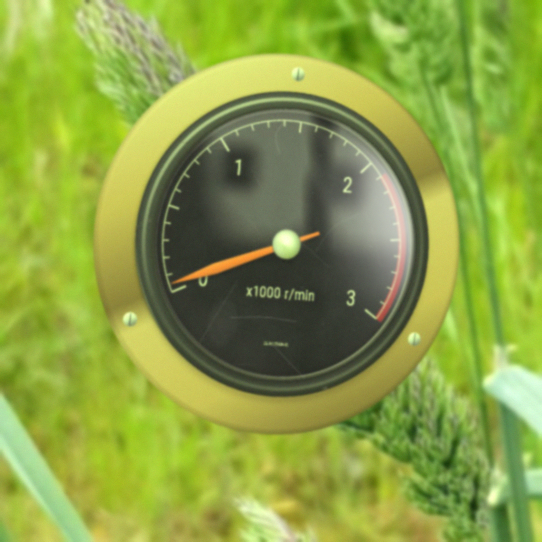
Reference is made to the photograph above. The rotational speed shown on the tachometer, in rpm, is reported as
50 rpm
